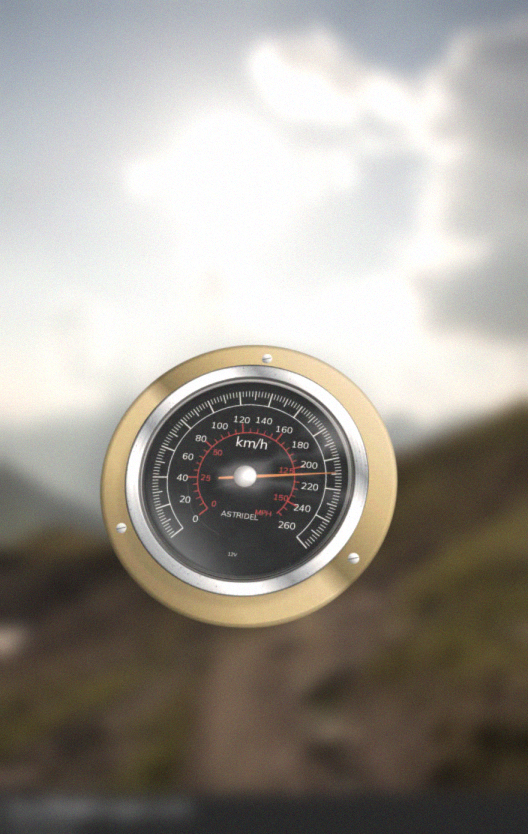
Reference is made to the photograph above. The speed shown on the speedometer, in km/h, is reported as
210 km/h
